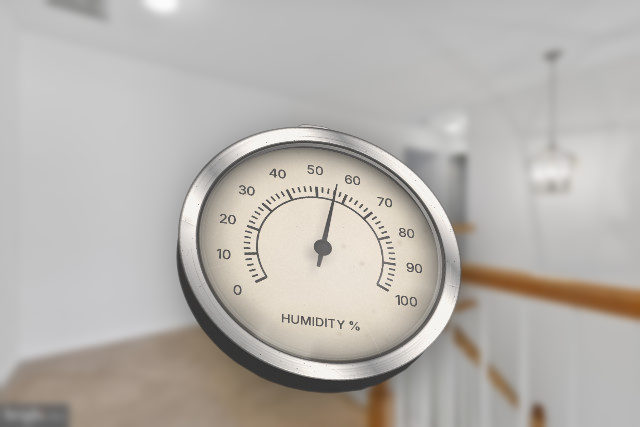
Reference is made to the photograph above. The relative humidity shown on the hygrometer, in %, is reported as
56 %
